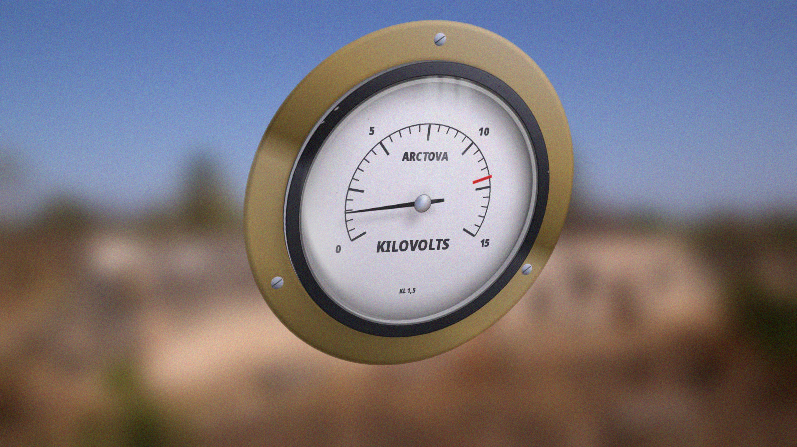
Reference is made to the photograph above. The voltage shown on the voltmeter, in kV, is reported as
1.5 kV
